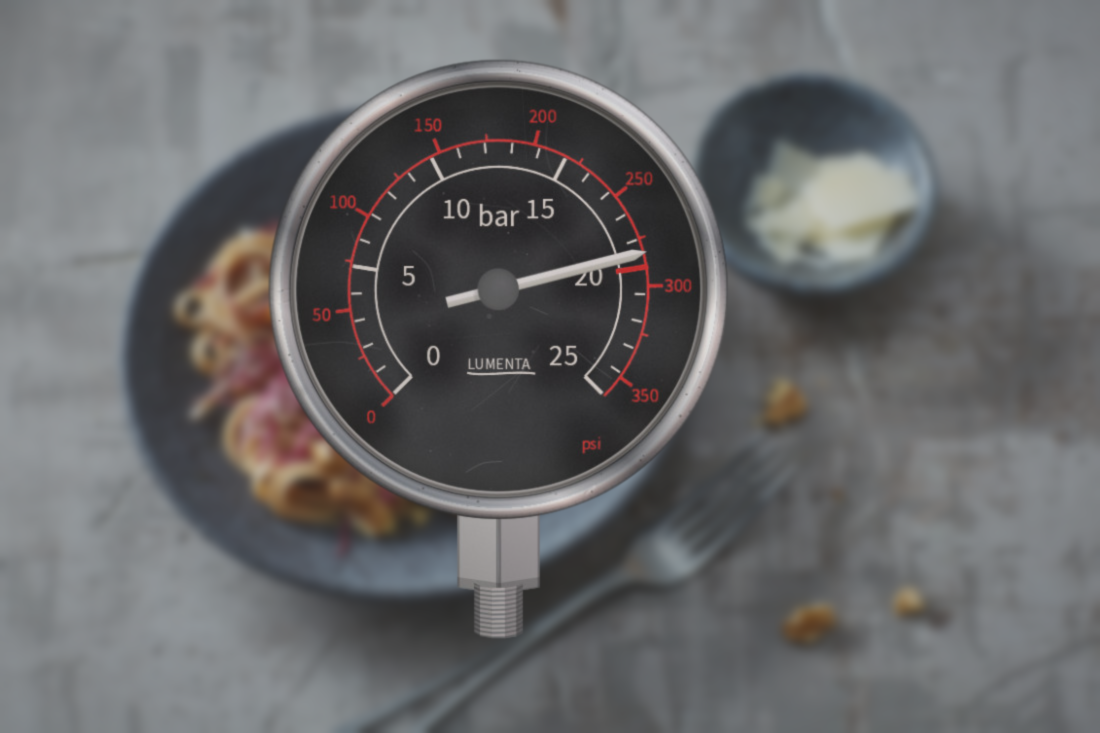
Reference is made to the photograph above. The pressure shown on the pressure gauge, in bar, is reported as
19.5 bar
